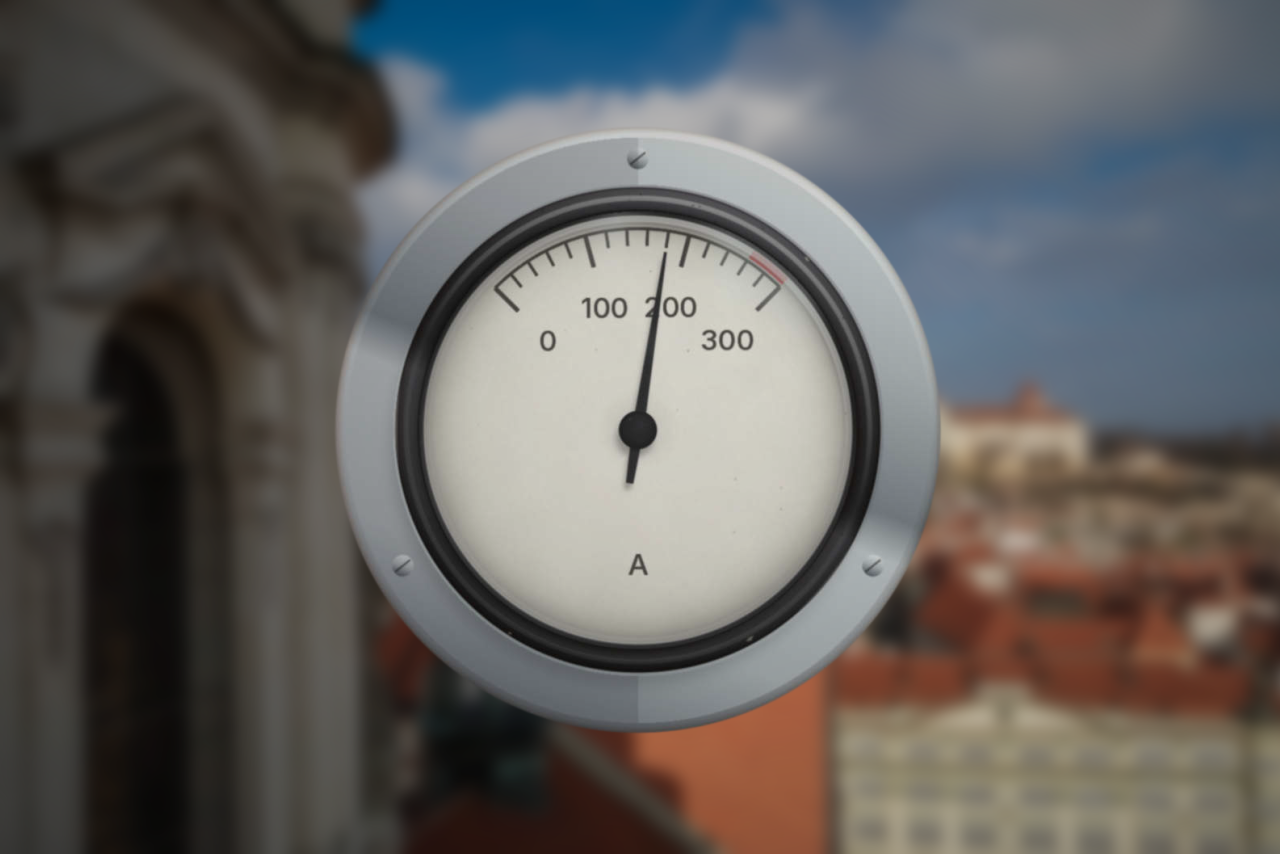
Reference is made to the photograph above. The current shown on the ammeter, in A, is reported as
180 A
